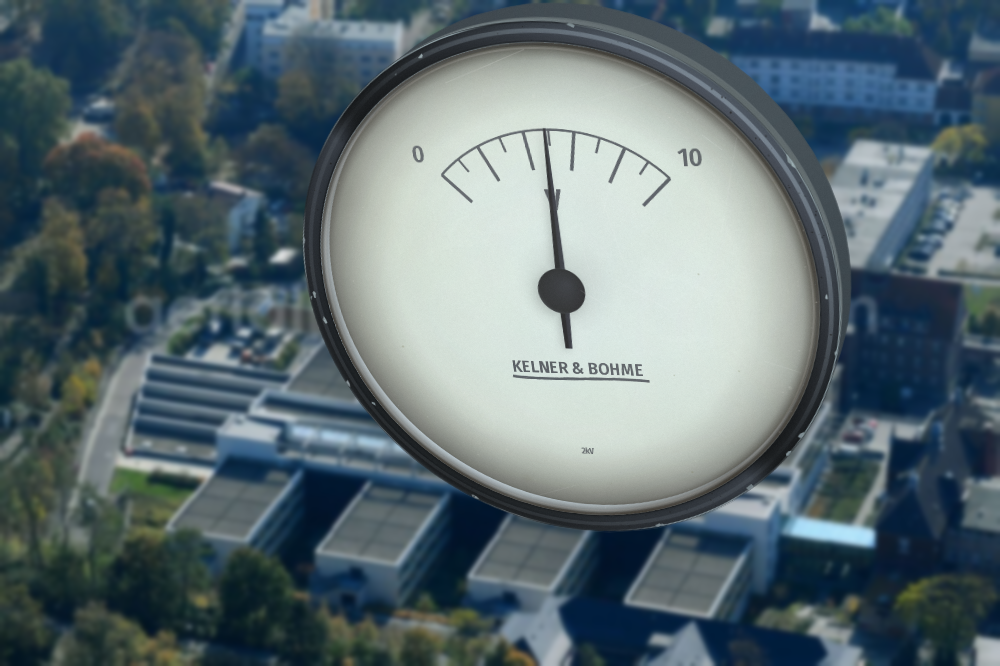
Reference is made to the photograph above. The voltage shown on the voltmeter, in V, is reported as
5 V
